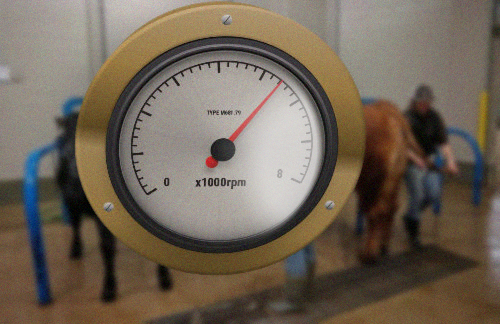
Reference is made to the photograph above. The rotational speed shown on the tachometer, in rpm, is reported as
5400 rpm
